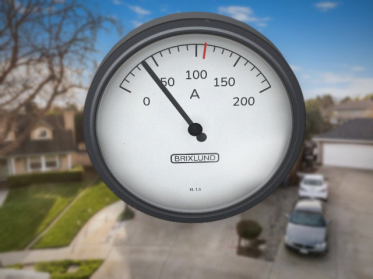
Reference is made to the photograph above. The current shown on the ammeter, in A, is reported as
40 A
